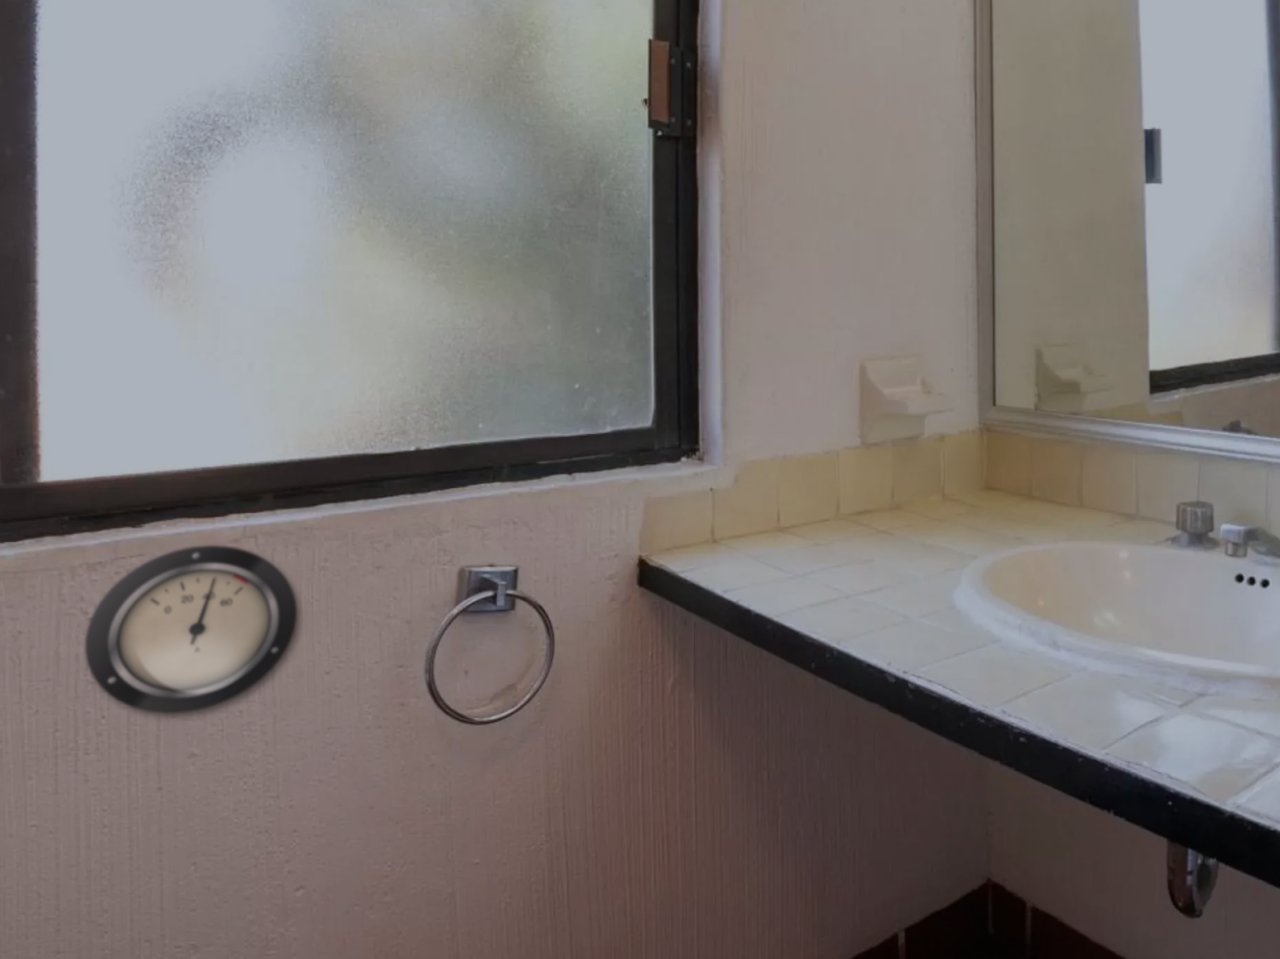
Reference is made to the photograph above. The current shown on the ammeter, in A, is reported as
40 A
